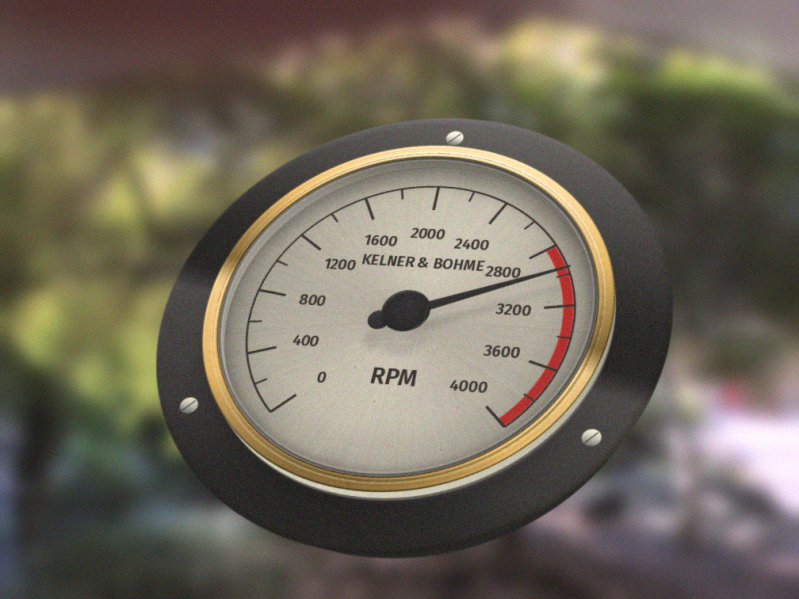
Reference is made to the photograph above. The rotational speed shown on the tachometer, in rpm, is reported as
3000 rpm
